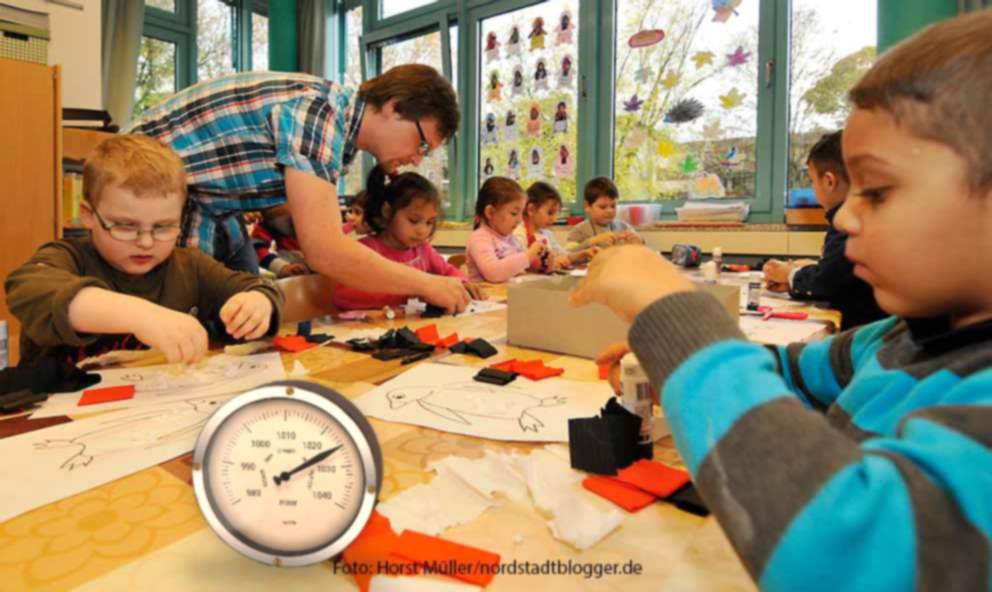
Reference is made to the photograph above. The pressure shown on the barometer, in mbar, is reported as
1025 mbar
